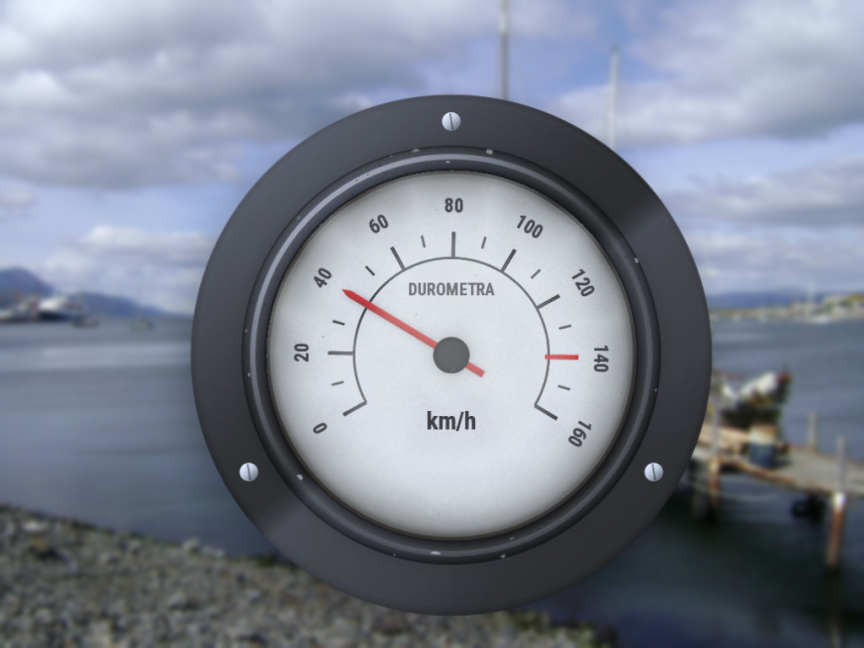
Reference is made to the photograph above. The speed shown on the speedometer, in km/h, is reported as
40 km/h
